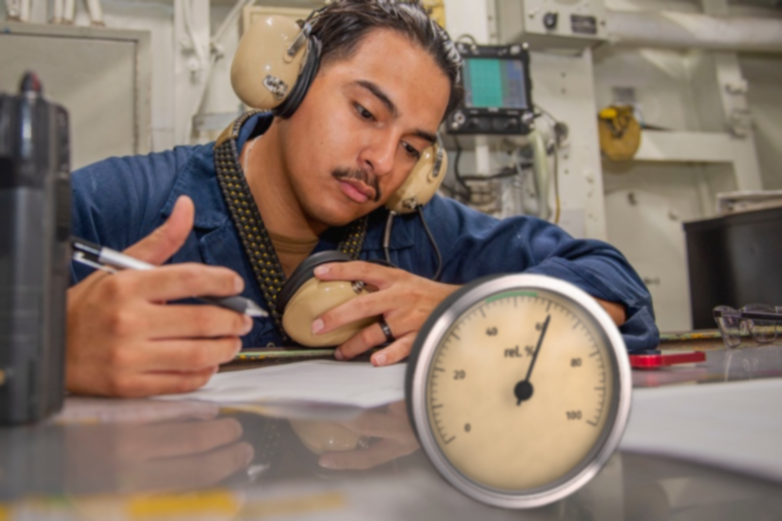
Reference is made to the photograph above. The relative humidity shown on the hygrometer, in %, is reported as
60 %
